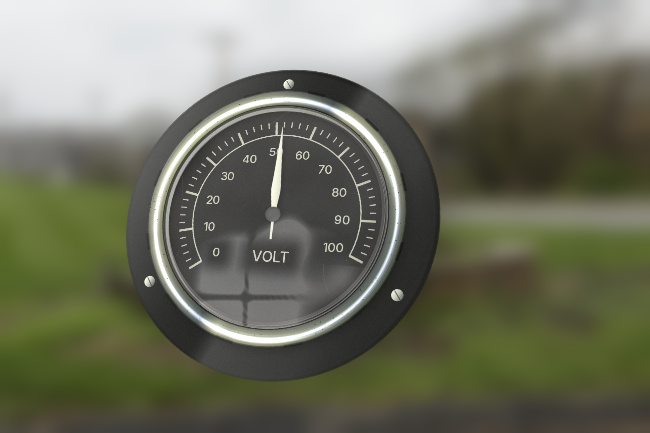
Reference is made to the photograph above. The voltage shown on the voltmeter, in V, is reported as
52 V
